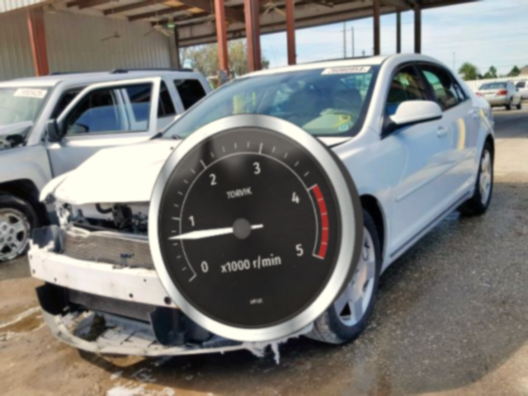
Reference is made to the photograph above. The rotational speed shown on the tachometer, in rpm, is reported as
700 rpm
